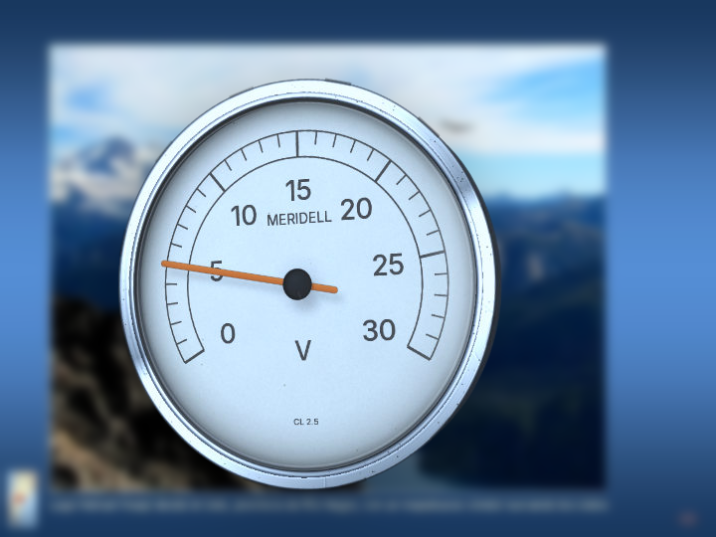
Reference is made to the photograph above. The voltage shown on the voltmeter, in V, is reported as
5 V
